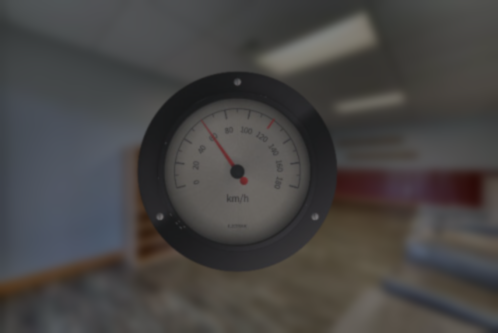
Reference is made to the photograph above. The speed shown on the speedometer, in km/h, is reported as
60 km/h
